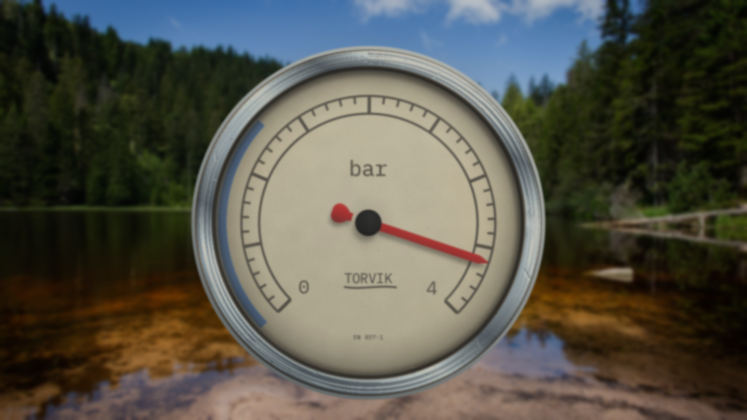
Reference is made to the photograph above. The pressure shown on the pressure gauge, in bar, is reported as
3.6 bar
